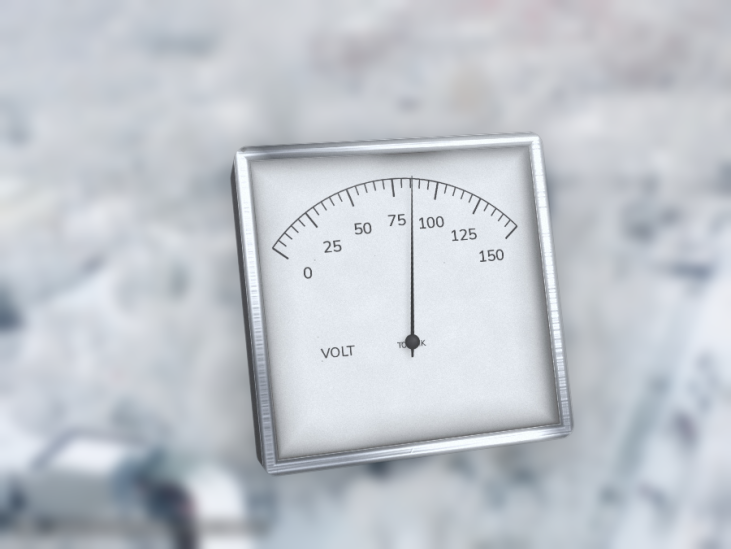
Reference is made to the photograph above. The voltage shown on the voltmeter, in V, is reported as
85 V
